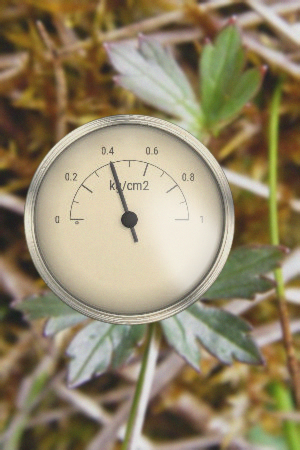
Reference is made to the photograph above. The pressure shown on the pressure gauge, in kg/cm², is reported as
0.4 kg/cm²
